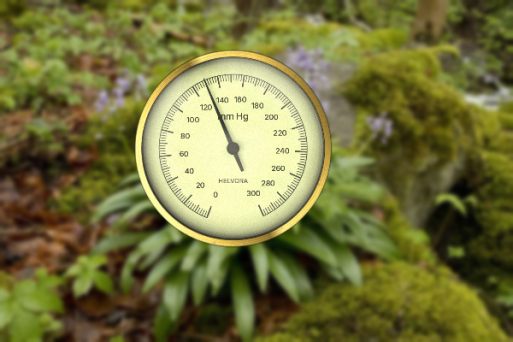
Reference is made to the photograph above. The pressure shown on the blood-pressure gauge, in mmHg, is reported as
130 mmHg
